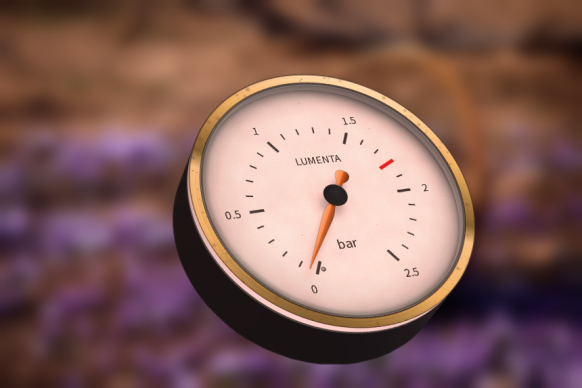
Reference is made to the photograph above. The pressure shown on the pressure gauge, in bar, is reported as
0.05 bar
